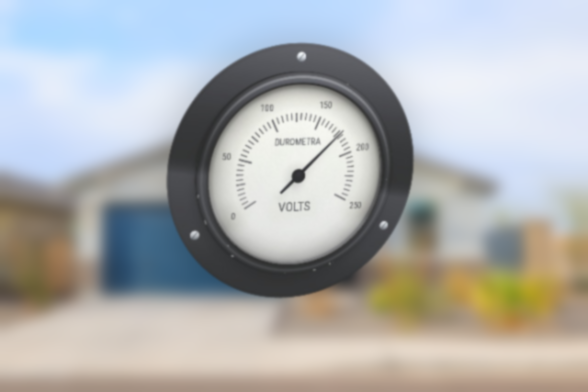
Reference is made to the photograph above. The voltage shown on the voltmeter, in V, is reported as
175 V
